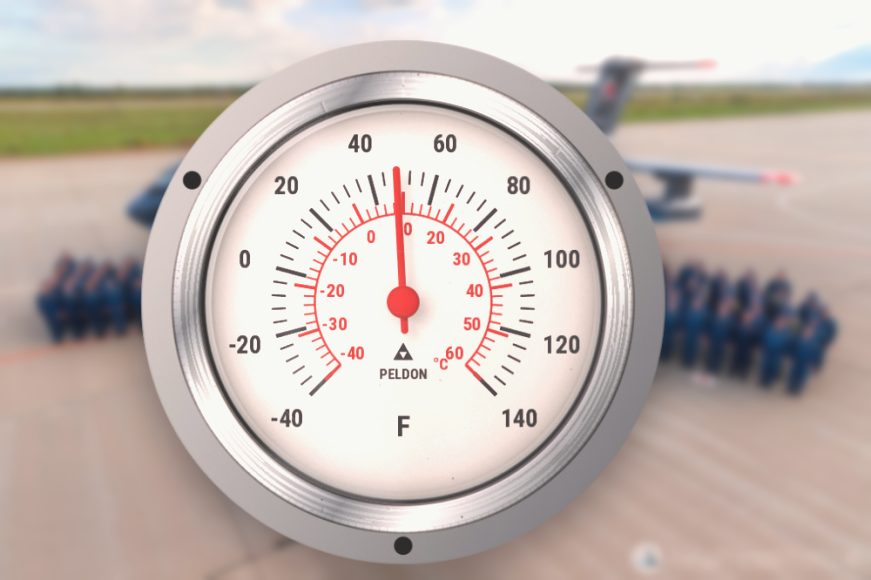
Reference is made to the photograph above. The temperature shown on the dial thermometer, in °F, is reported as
48 °F
